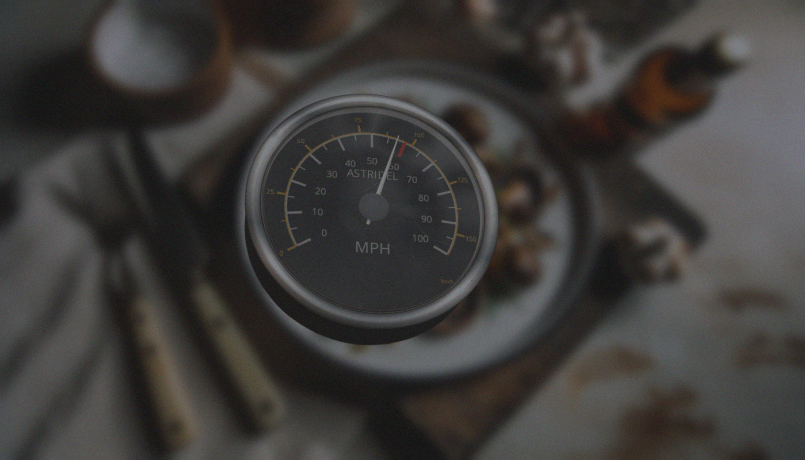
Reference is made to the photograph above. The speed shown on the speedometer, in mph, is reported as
57.5 mph
